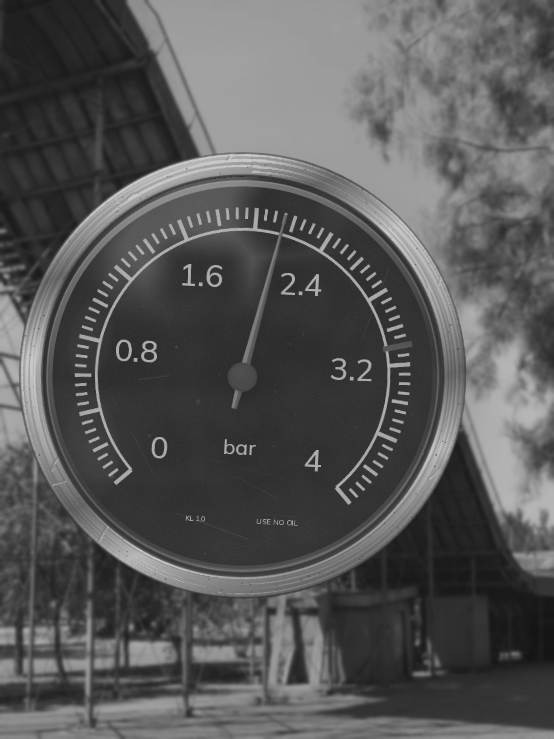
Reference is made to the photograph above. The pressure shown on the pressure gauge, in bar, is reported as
2.15 bar
